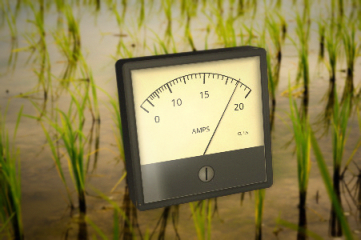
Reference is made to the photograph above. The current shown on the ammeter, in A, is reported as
18.5 A
